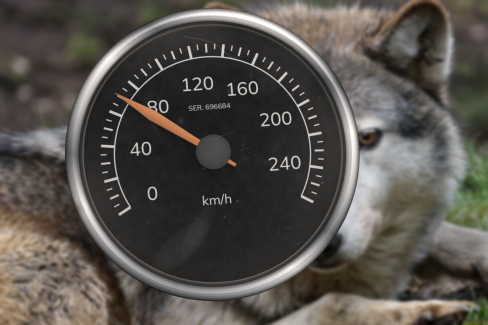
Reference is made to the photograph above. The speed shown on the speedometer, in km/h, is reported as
70 km/h
